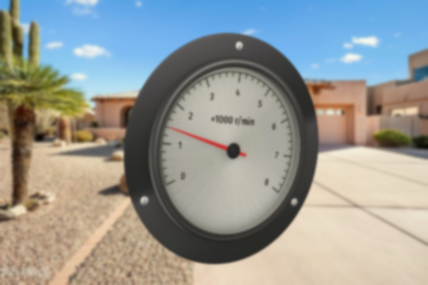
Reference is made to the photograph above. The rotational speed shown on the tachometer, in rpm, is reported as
1400 rpm
